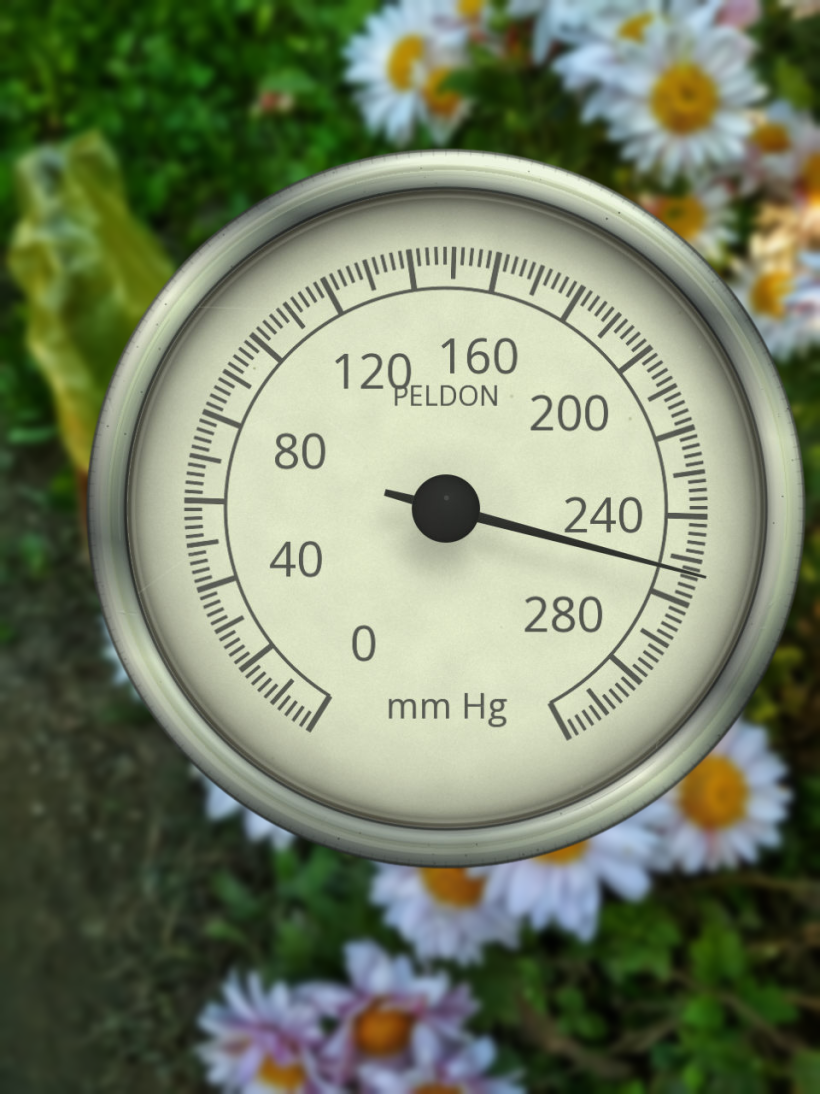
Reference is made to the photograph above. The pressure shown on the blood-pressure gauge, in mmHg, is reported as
253 mmHg
